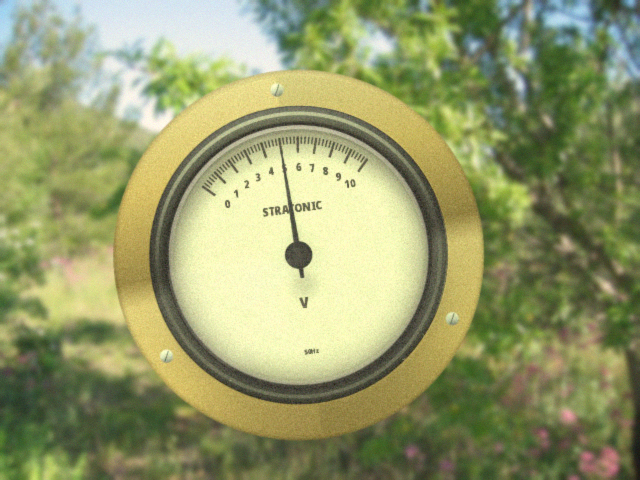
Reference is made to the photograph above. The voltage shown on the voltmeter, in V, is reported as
5 V
